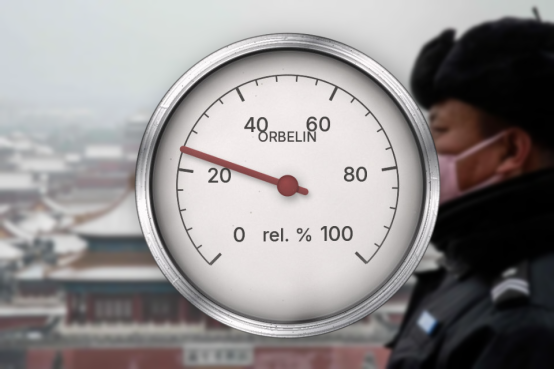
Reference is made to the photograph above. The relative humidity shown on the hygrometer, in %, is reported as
24 %
